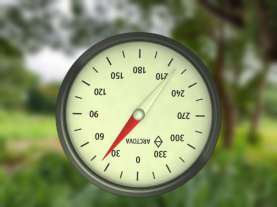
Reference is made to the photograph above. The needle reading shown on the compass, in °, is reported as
37.5 °
